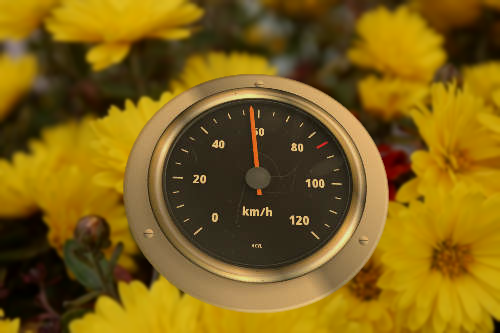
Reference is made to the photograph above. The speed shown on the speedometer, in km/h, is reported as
57.5 km/h
